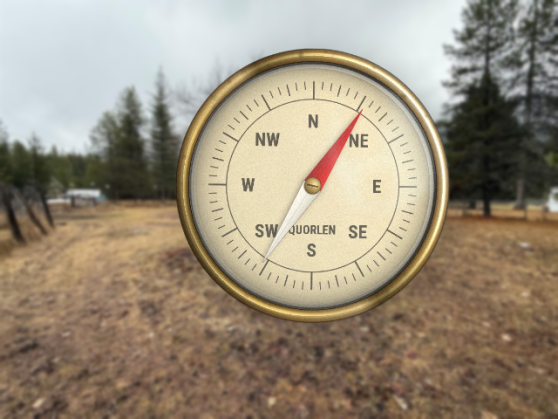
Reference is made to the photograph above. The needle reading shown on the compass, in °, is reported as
32.5 °
